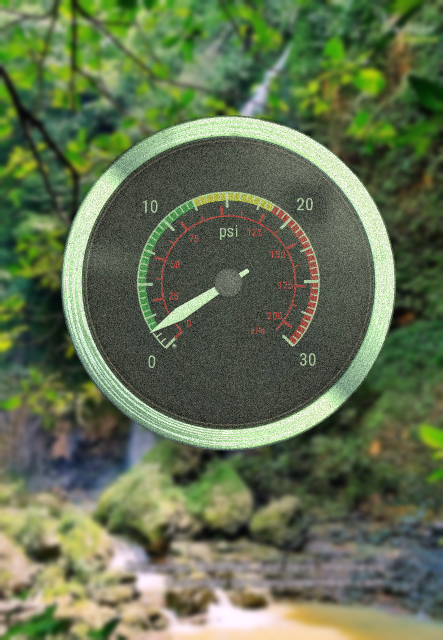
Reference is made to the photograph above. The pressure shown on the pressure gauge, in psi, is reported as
1.5 psi
